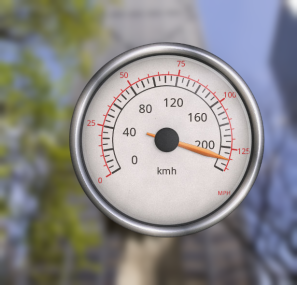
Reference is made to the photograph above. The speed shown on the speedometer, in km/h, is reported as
210 km/h
